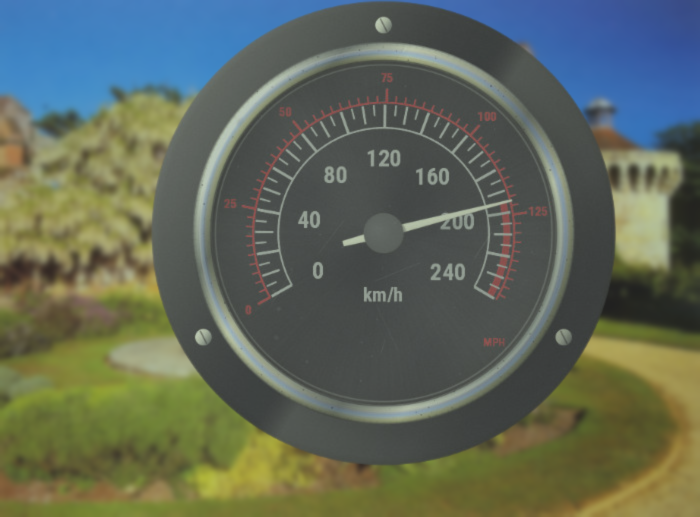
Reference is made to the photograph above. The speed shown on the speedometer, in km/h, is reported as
195 km/h
